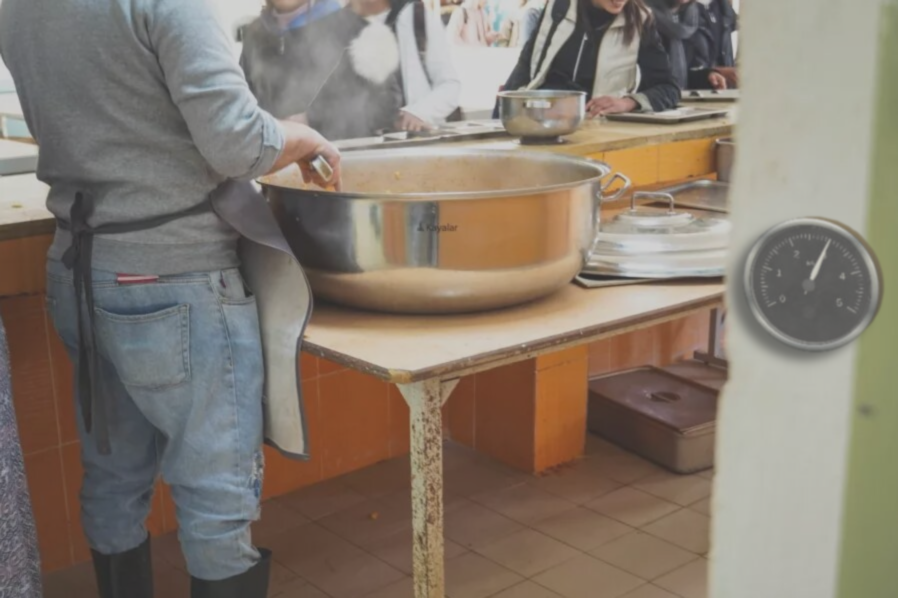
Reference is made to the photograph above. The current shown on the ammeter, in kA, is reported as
3 kA
